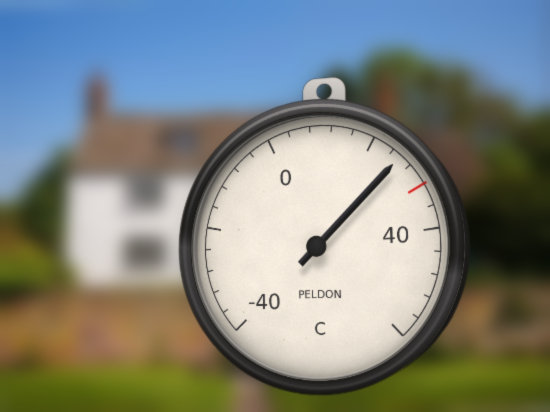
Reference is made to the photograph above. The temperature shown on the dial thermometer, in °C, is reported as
26 °C
